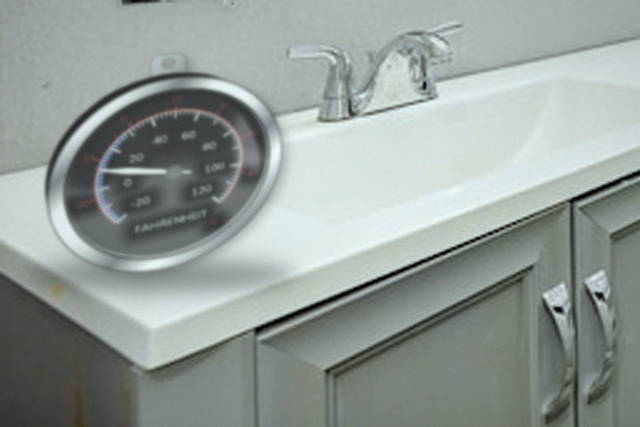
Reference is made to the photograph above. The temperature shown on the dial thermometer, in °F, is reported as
10 °F
